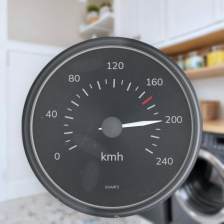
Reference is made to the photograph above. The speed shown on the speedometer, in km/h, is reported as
200 km/h
